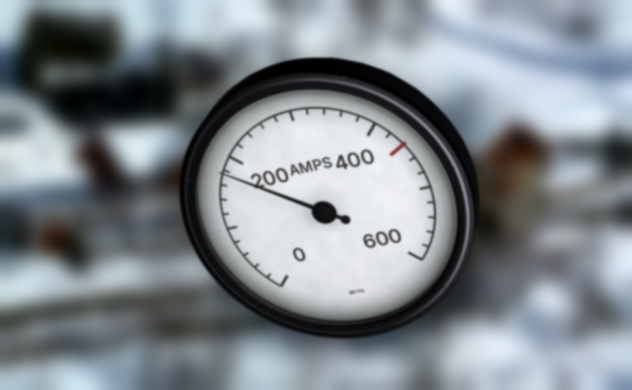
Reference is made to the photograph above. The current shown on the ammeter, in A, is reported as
180 A
